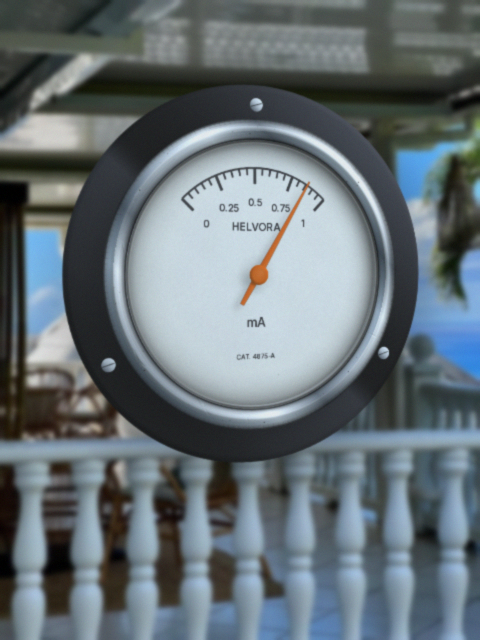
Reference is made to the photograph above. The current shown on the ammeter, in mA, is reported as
0.85 mA
